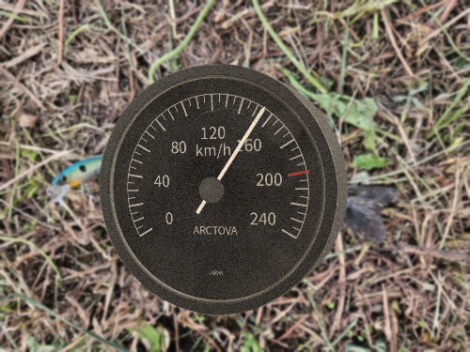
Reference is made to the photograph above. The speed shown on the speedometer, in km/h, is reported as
155 km/h
